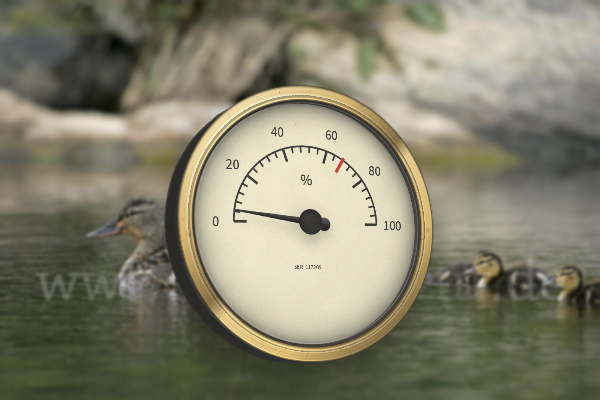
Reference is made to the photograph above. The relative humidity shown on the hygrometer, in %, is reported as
4 %
